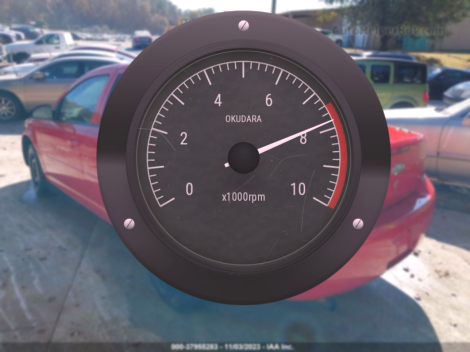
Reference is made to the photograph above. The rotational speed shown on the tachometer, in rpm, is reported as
7800 rpm
